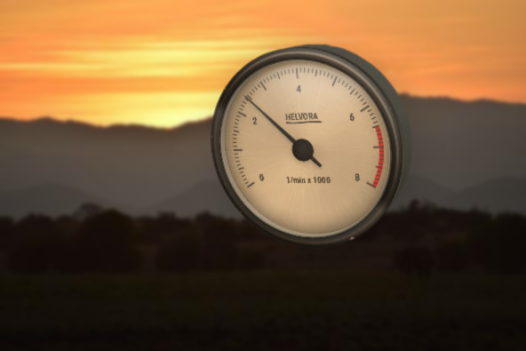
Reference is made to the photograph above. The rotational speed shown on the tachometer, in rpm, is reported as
2500 rpm
